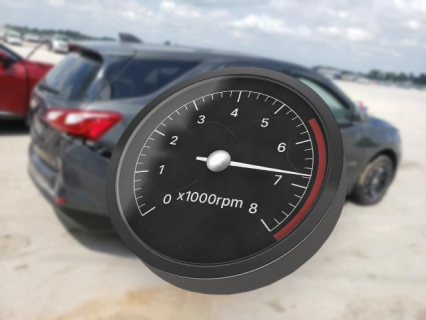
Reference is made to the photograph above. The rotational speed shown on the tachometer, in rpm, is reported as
6800 rpm
